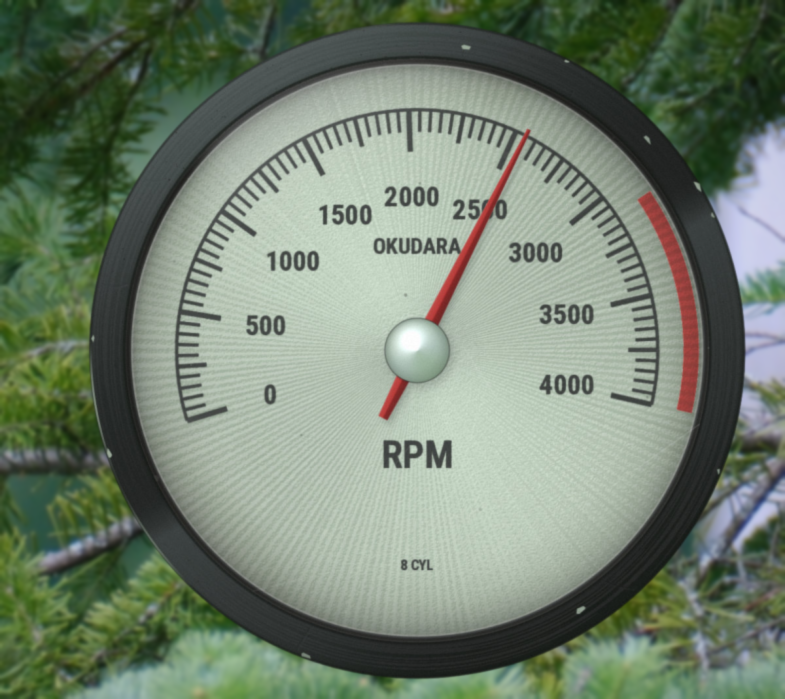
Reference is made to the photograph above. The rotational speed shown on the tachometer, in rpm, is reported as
2550 rpm
